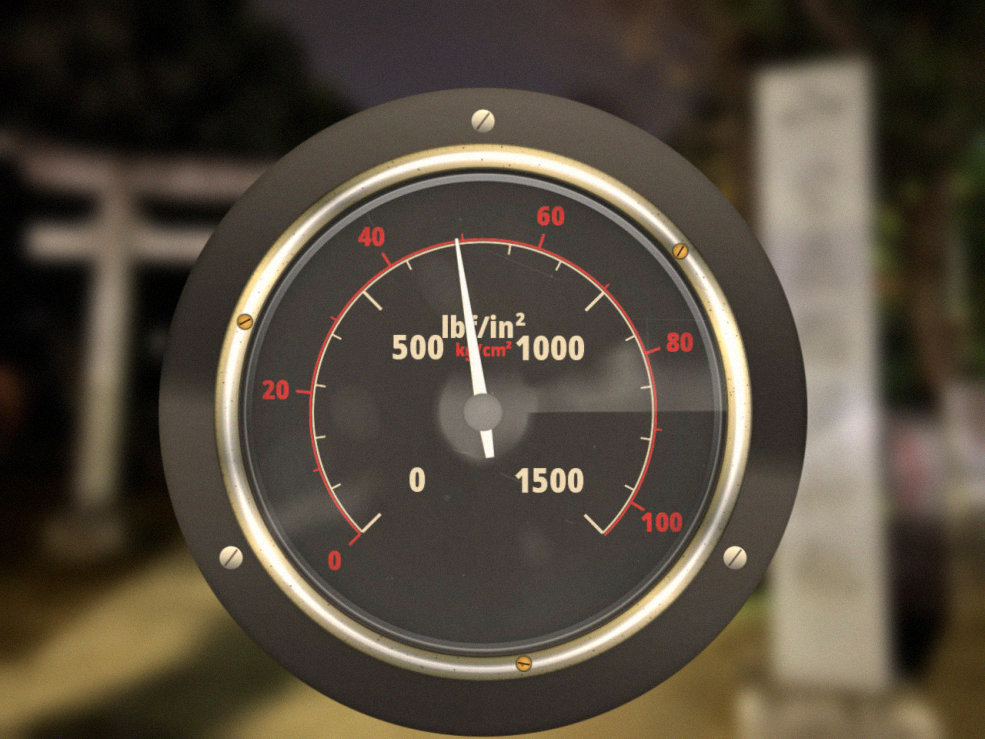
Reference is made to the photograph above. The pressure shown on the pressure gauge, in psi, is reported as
700 psi
